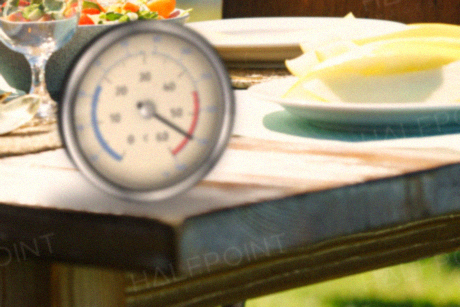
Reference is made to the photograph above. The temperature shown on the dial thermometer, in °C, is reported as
55 °C
